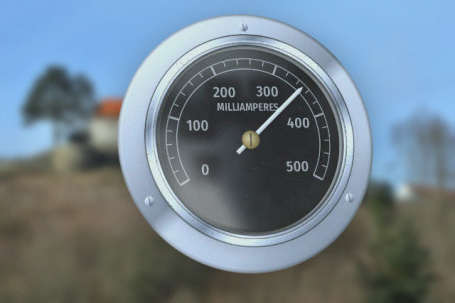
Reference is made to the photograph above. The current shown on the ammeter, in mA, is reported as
350 mA
